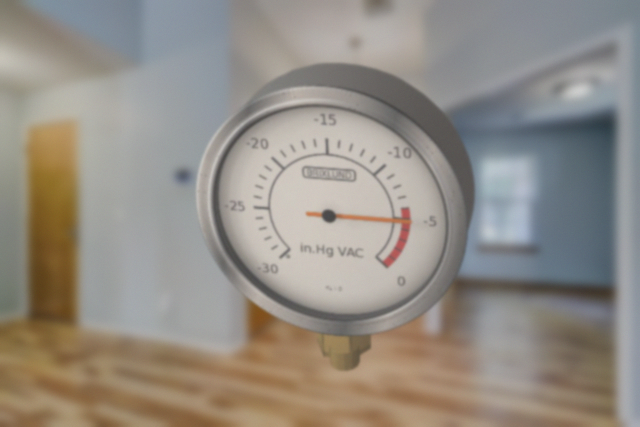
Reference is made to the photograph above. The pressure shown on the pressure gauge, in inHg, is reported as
-5 inHg
